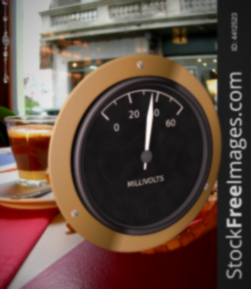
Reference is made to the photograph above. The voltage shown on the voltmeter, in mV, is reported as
35 mV
